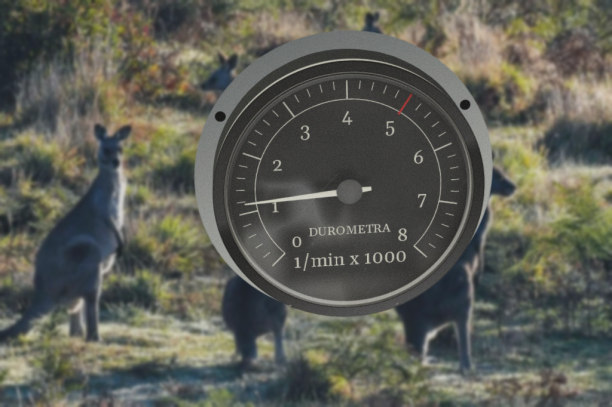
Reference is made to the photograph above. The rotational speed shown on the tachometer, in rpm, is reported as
1200 rpm
